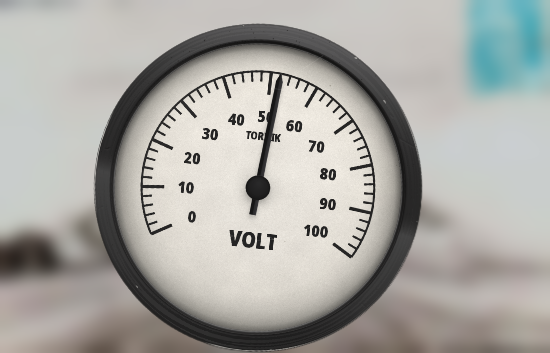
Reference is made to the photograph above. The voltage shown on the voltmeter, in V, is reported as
52 V
